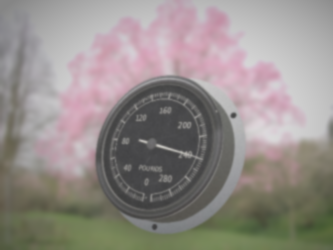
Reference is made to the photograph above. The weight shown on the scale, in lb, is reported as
240 lb
